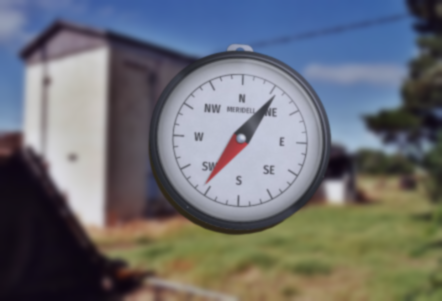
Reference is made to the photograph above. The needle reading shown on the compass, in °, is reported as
215 °
